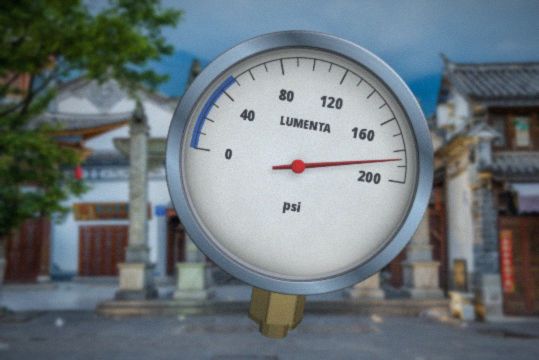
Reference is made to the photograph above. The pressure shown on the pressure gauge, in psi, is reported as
185 psi
